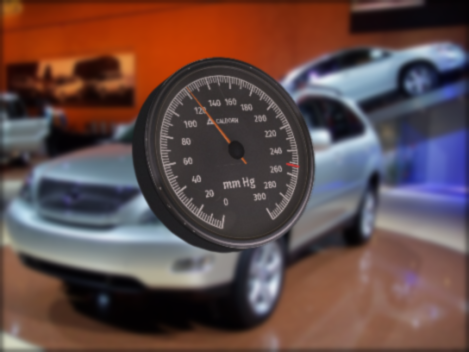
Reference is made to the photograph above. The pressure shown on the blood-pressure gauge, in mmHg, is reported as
120 mmHg
